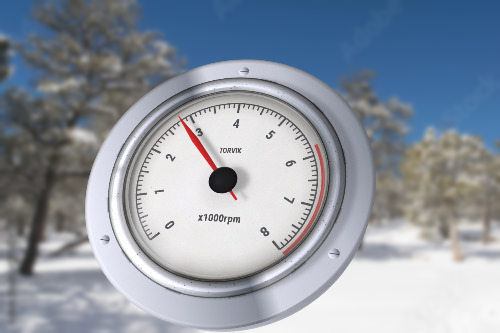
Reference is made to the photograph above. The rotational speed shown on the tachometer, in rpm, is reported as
2800 rpm
